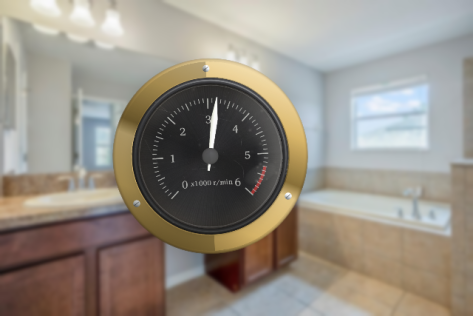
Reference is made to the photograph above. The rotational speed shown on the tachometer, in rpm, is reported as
3200 rpm
